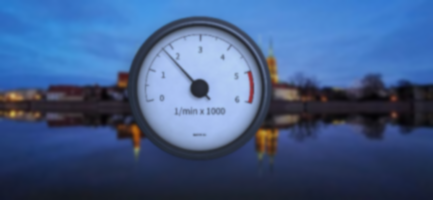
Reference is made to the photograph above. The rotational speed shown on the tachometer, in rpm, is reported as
1750 rpm
